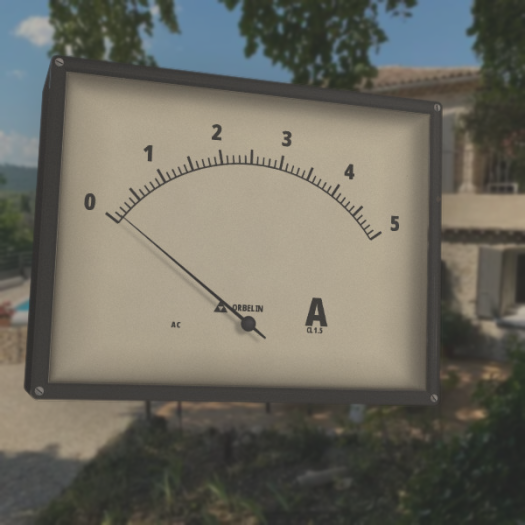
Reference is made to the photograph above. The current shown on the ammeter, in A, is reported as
0.1 A
